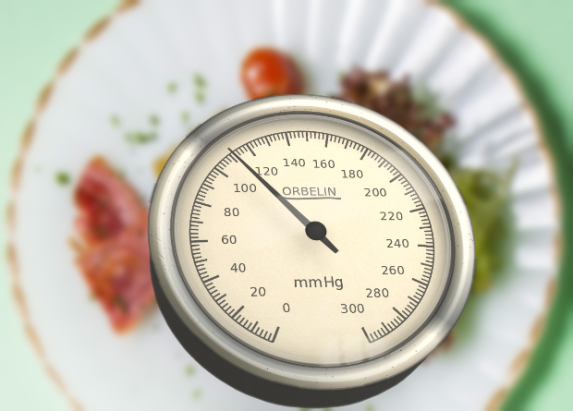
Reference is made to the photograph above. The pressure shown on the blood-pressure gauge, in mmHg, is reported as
110 mmHg
